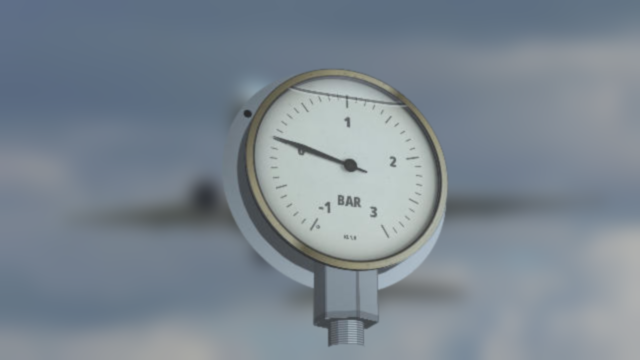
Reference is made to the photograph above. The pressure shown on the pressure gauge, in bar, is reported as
0 bar
